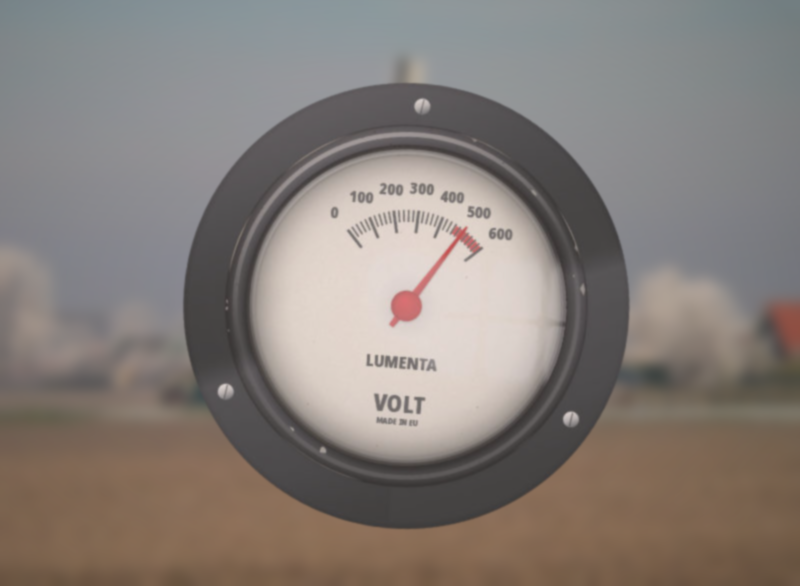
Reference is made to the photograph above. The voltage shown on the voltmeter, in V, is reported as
500 V
